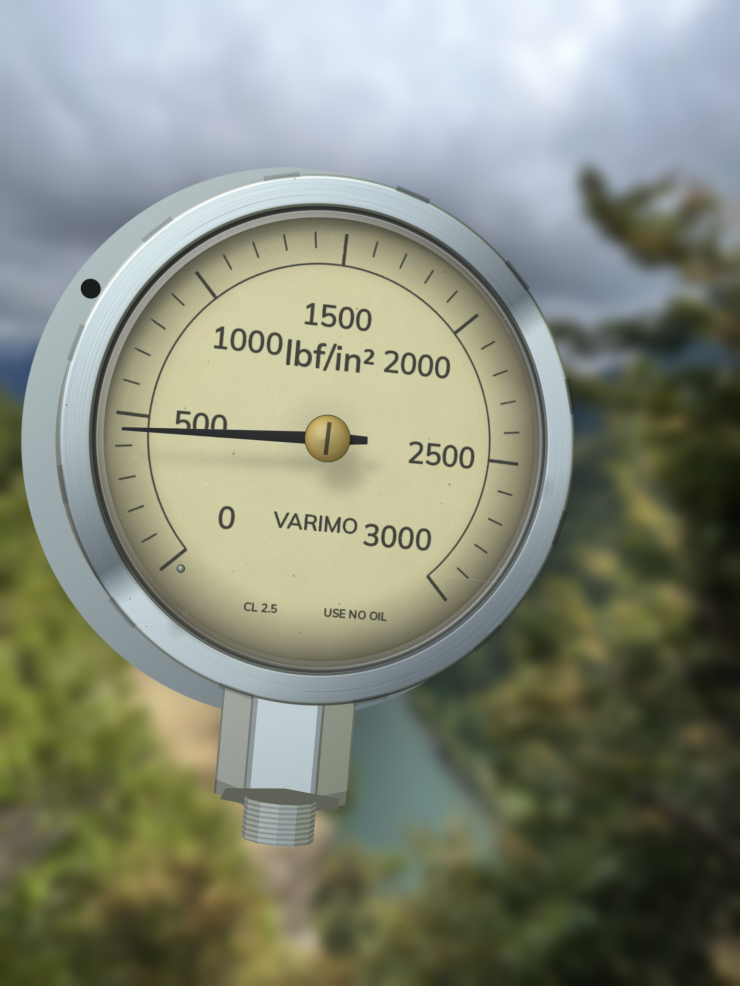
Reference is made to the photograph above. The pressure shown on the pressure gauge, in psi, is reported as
450 psi
